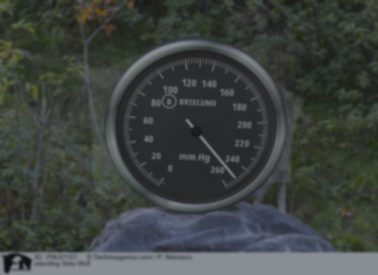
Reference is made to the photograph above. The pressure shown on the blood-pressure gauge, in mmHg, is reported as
250 mmHg
